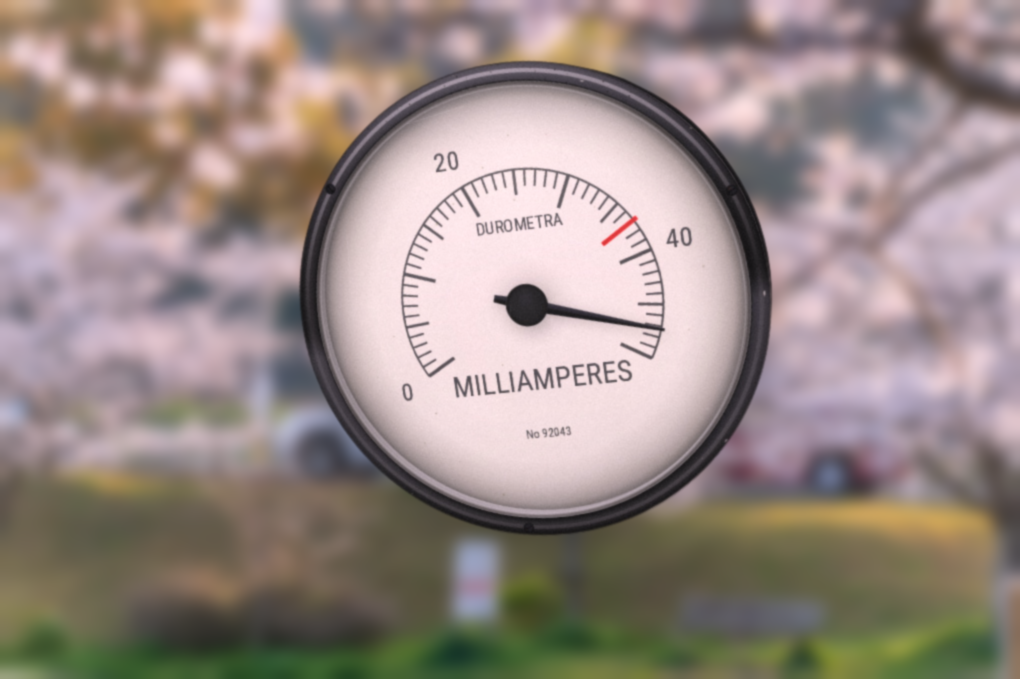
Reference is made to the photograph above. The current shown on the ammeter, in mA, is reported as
47 mA
